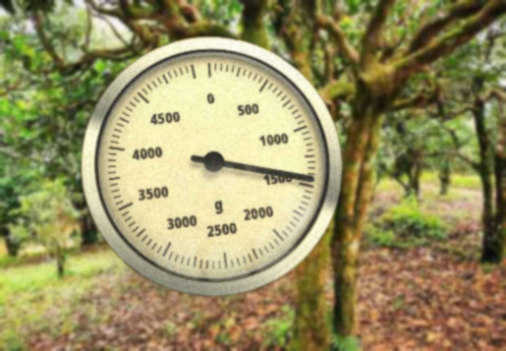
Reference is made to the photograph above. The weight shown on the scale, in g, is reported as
1450 g
